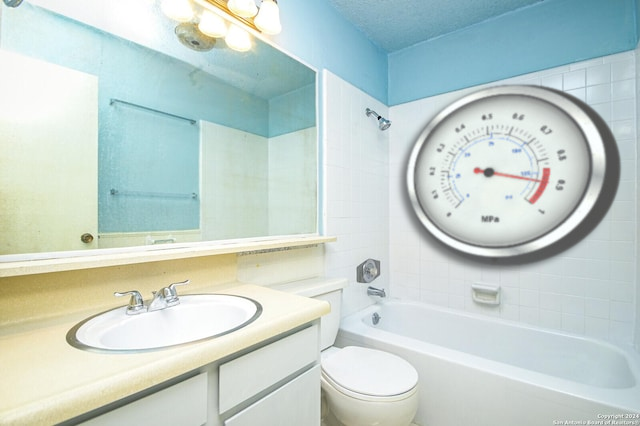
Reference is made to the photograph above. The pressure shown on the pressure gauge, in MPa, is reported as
0.9 MPa
